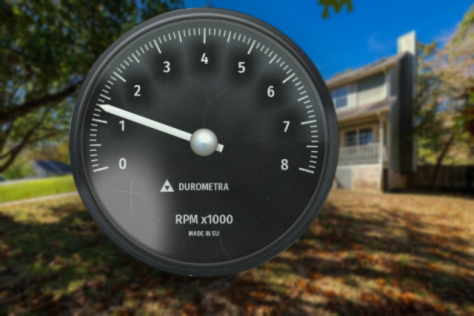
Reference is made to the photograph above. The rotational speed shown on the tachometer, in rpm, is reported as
1300 rpm
